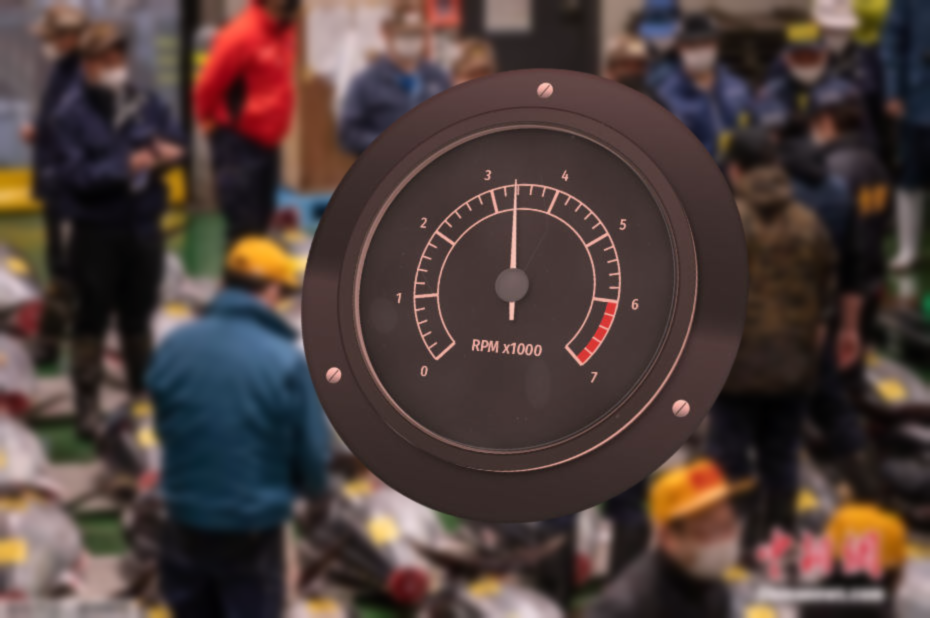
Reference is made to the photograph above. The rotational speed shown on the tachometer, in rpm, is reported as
3400 rpm
